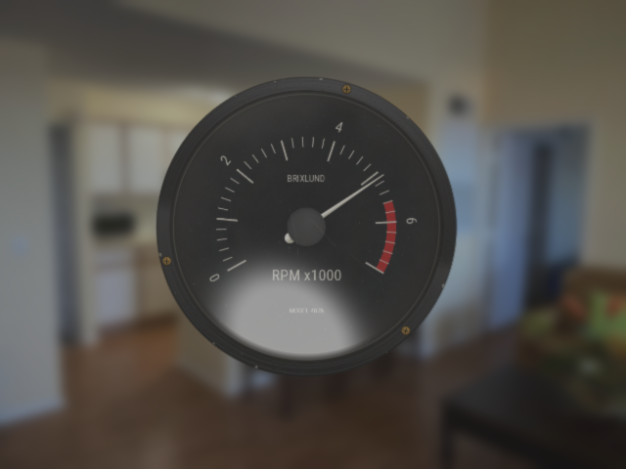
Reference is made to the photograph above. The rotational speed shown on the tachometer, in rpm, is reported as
5100 rpm
